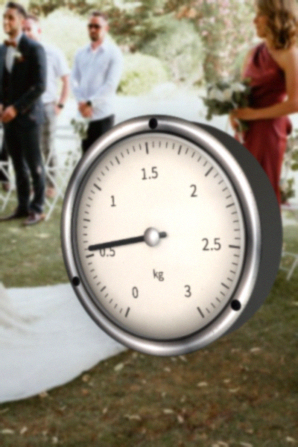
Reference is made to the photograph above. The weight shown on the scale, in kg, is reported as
0.55 kg
